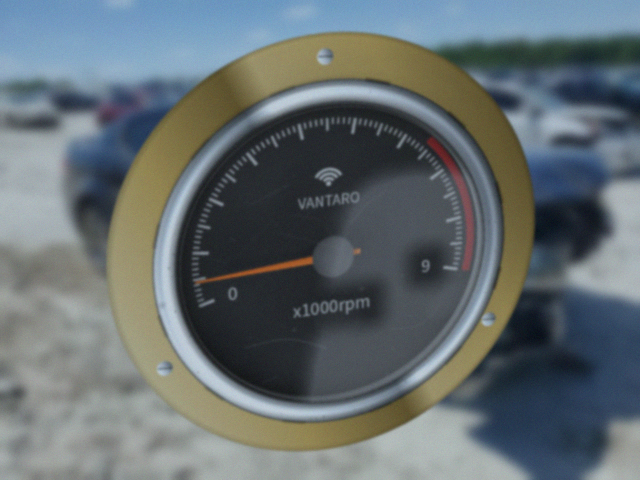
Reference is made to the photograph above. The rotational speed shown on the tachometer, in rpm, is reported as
500 rpm
